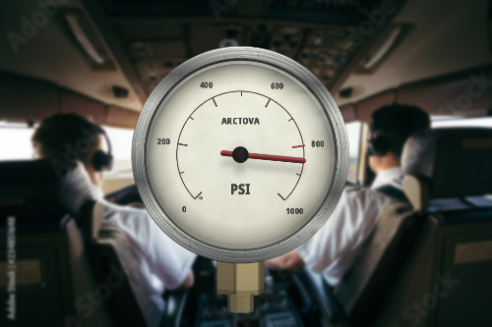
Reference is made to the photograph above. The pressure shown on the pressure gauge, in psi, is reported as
850 psi
